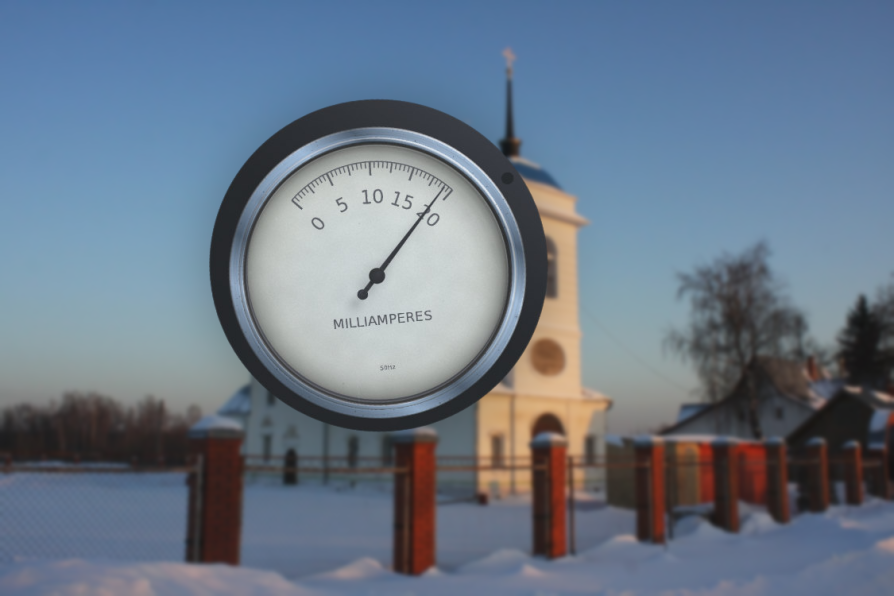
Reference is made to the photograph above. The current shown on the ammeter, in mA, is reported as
19 mA
